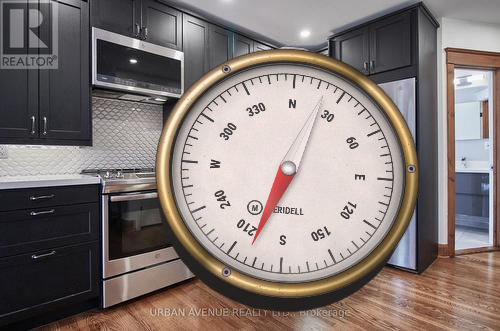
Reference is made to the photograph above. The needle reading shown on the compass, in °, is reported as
200 °
